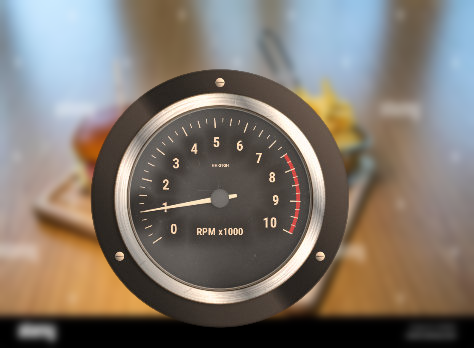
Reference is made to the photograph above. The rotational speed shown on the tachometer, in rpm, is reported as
1000 rpm
